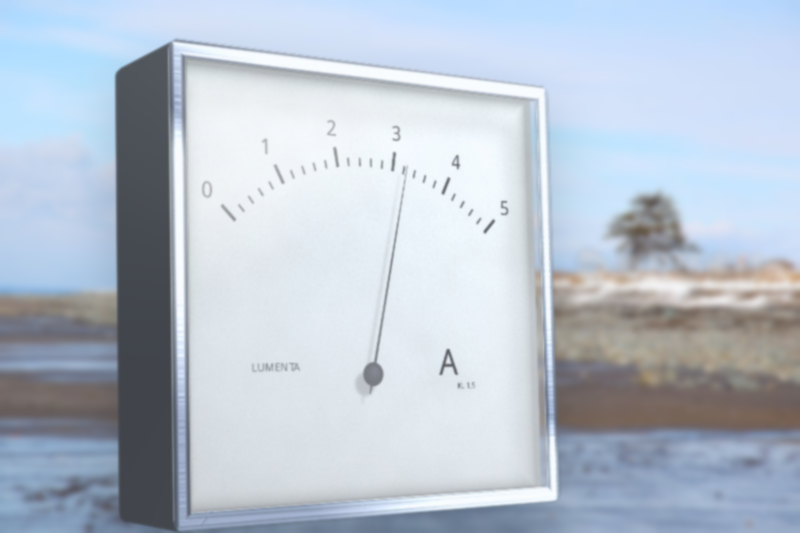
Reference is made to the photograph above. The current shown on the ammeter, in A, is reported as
3.2 A
